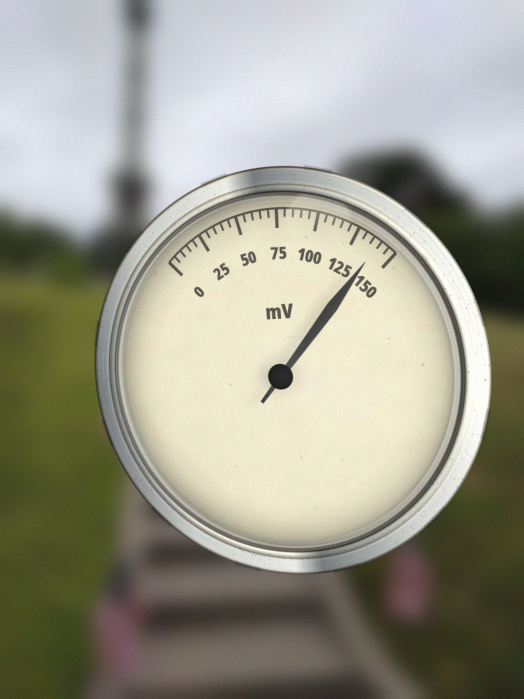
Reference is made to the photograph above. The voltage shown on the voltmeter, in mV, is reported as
140 mV
